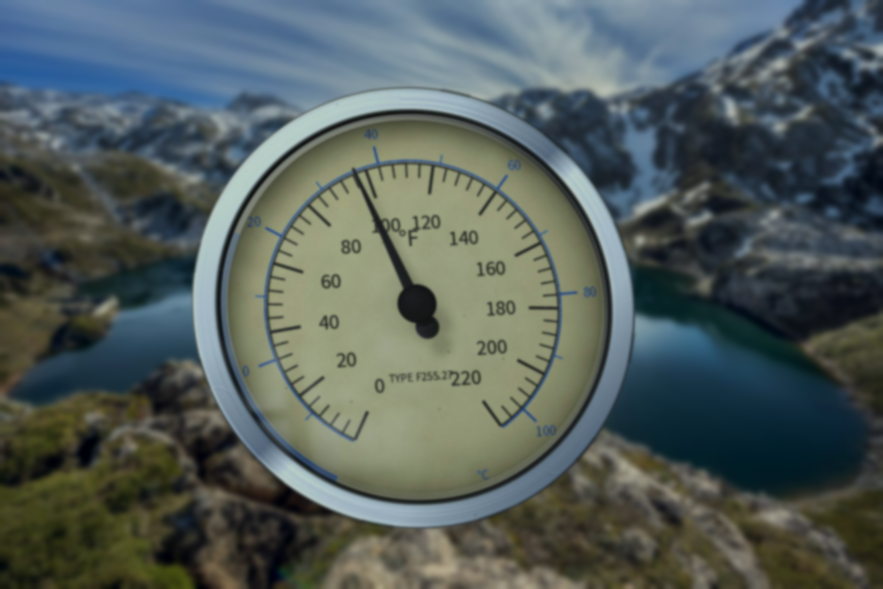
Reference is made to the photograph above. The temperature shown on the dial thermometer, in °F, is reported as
96 °F
